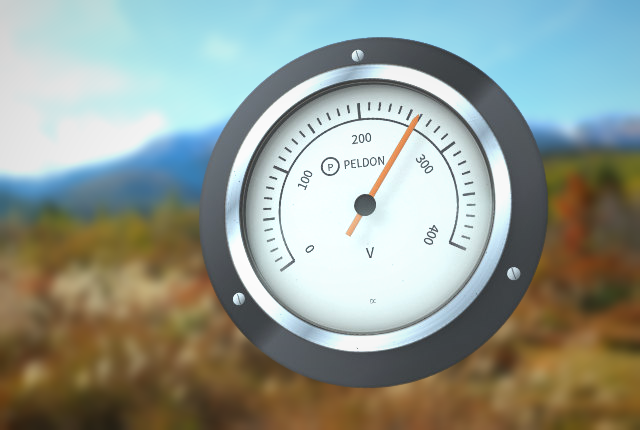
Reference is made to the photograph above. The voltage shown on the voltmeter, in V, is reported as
260 V
